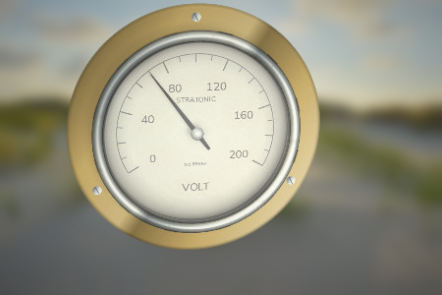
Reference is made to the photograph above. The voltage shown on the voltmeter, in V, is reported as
70 V
